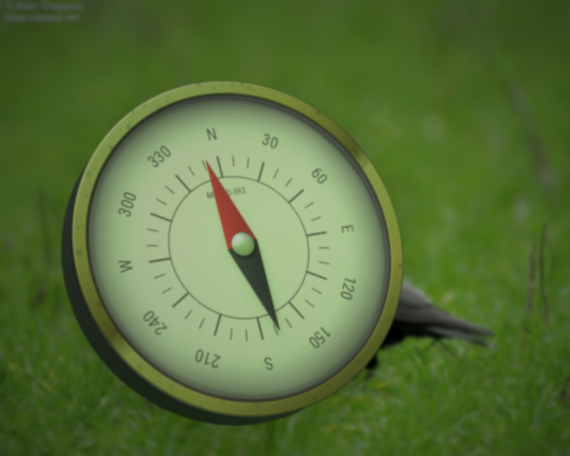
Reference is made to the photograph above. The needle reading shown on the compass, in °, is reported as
350 °
